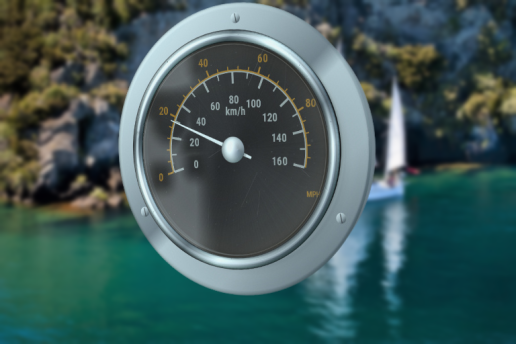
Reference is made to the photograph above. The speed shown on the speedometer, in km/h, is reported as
30 km/h
